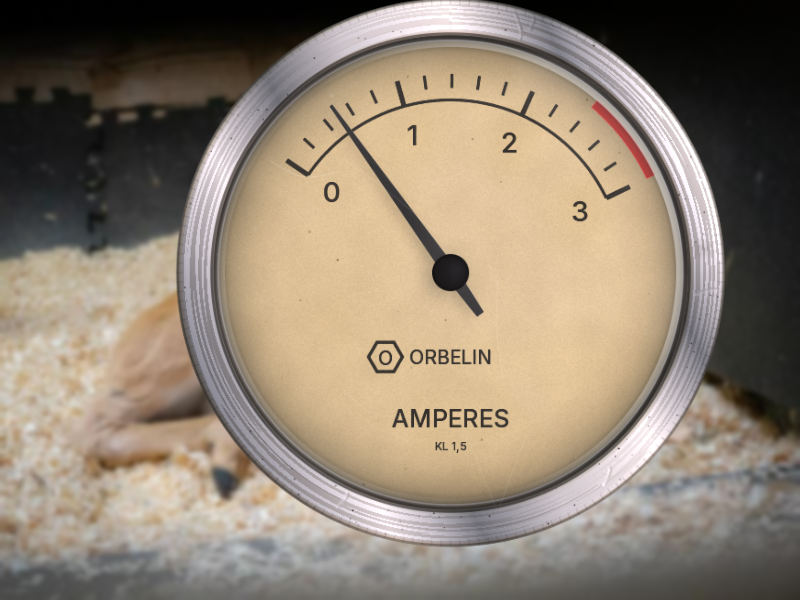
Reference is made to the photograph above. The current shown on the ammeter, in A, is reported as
0.5 A
